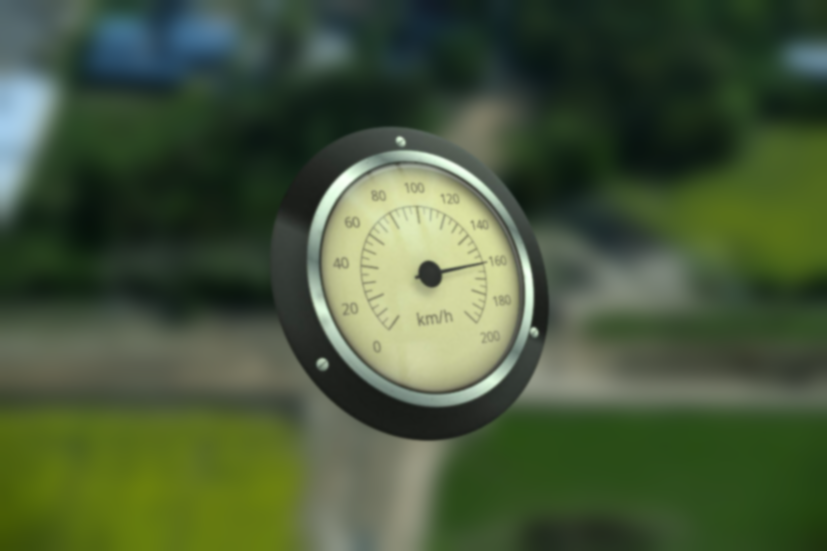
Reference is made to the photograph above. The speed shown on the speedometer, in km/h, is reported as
160 km/h
